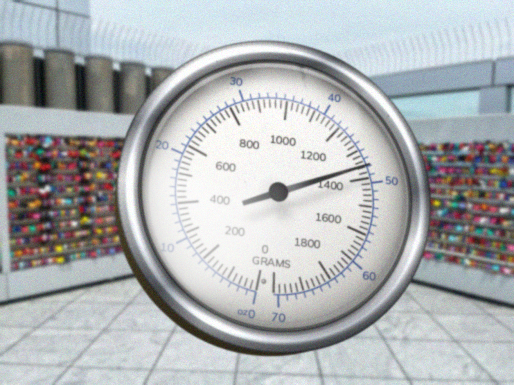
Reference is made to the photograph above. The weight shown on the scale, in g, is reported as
1360 g
